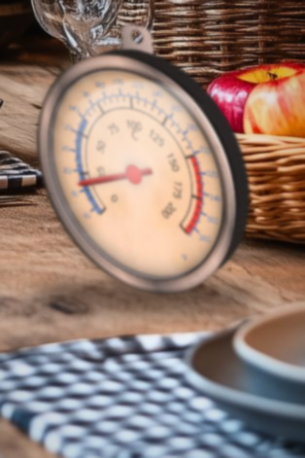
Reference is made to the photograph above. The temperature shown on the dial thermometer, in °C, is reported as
20 °C
